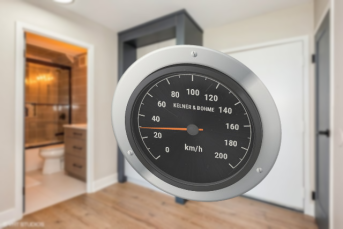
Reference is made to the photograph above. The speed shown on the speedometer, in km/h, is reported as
30 km/h
